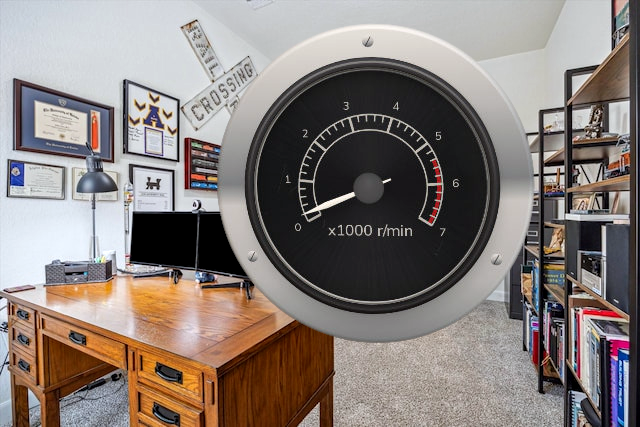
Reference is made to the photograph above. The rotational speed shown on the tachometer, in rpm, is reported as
200 rpm
